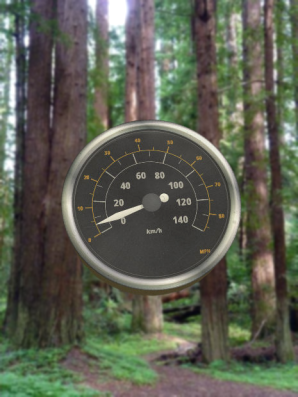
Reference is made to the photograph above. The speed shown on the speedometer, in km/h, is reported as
5 km/h
